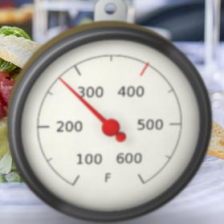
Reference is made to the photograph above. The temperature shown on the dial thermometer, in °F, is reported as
275 °F
